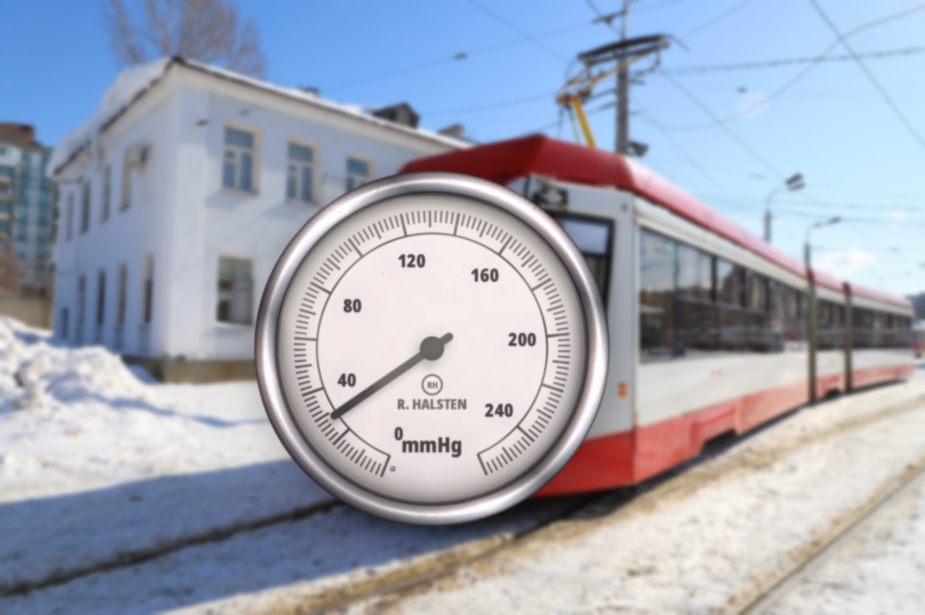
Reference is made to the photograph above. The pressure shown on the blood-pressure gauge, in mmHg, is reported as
28 mmHg
